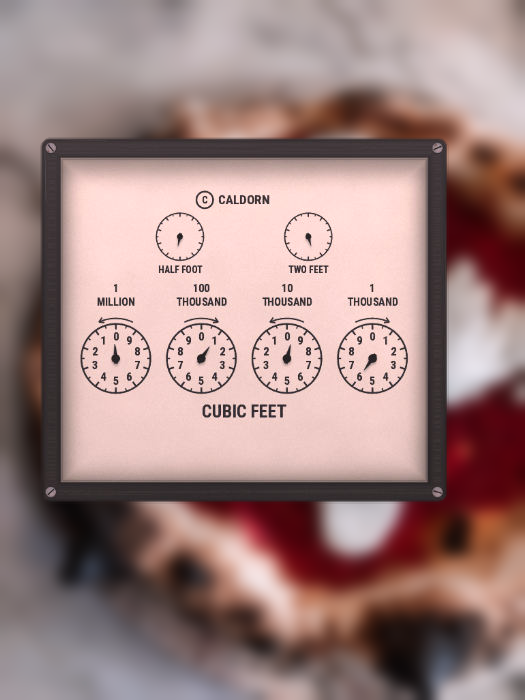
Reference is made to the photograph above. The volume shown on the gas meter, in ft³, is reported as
9600 ft³
